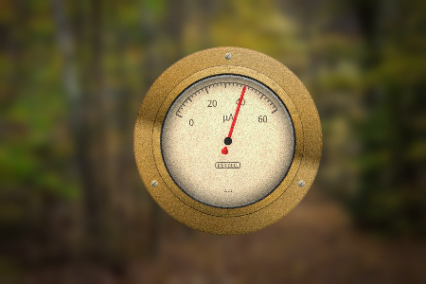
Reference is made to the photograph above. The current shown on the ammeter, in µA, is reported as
40 µA
